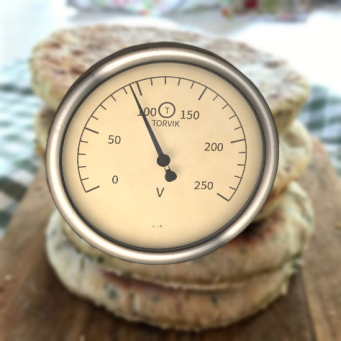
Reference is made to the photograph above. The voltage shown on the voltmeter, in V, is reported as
95 V
